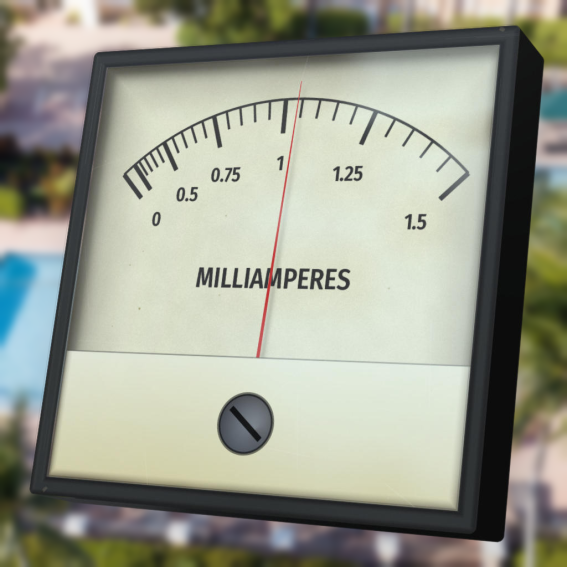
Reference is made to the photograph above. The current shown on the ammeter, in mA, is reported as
1.05 mA
